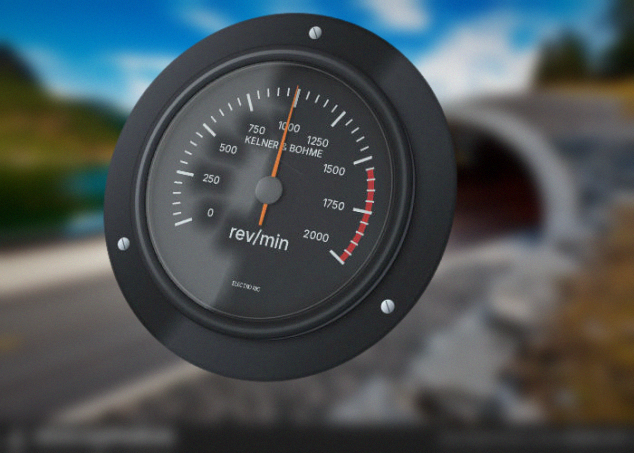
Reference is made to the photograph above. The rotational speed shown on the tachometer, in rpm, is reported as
1000 rpm
